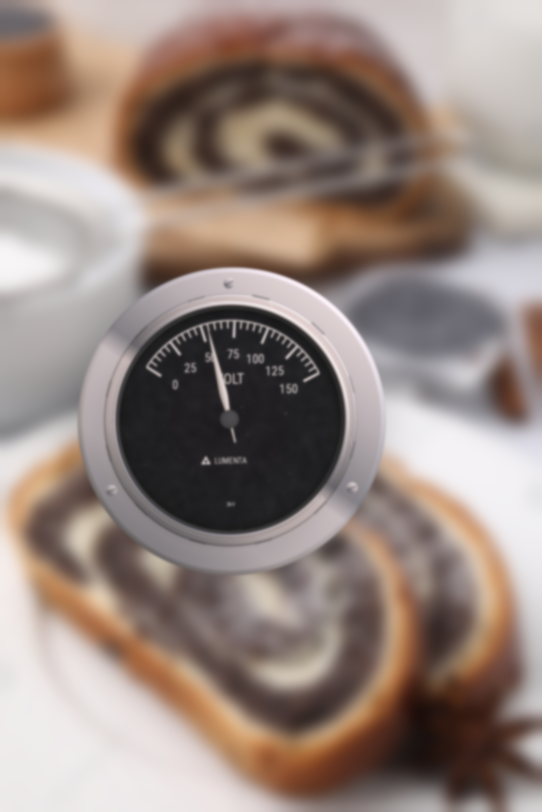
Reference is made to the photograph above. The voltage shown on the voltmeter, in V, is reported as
55 V
